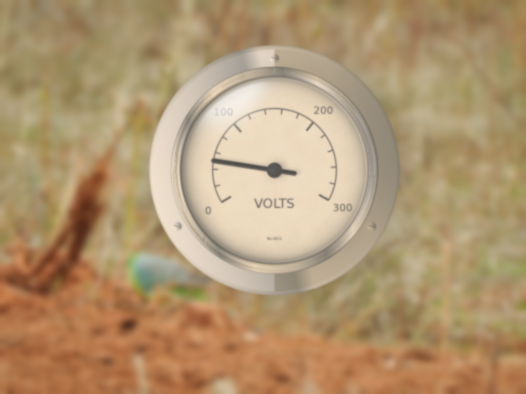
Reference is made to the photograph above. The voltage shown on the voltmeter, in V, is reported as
50 V
